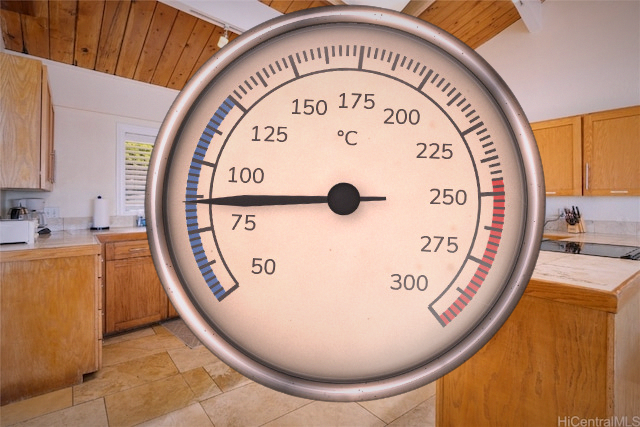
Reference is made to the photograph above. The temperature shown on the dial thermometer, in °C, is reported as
85 °C
